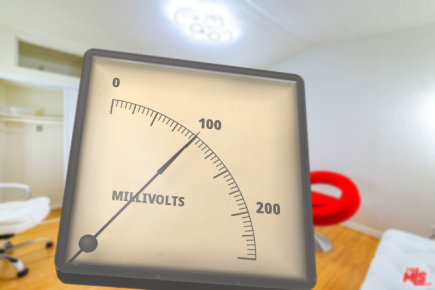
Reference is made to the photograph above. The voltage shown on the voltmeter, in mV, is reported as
100 mV
